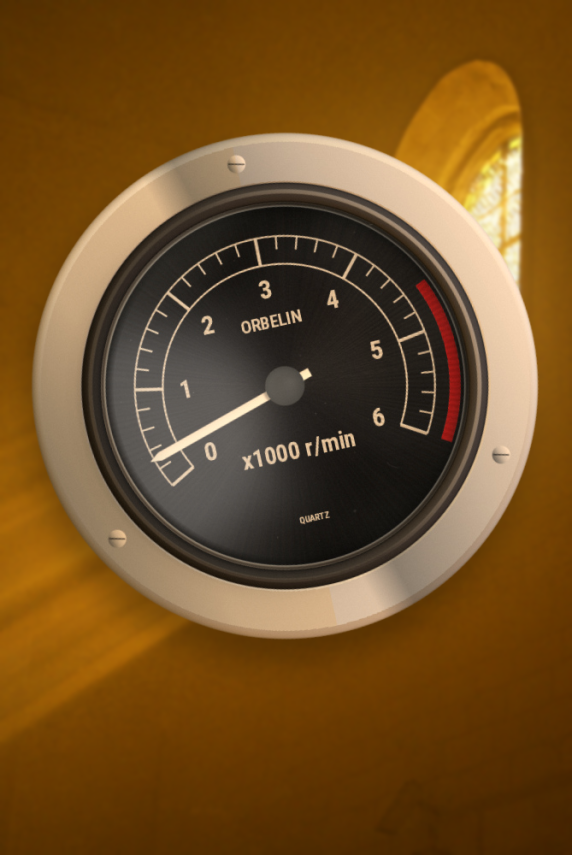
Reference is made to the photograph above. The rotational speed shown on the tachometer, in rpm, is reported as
300 rpm
